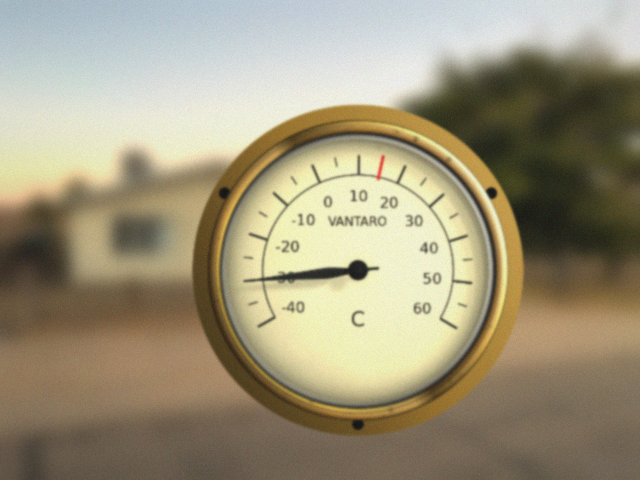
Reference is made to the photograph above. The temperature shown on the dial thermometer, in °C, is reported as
-30 °C
